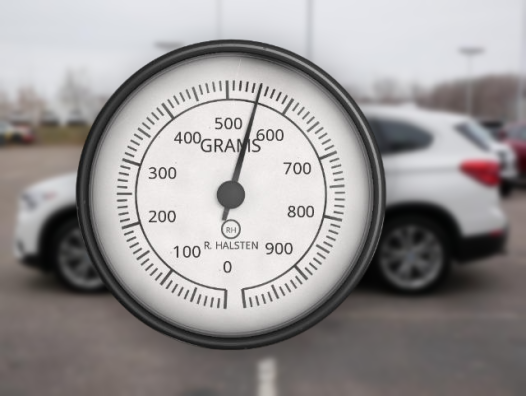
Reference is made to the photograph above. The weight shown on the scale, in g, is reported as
550 g
